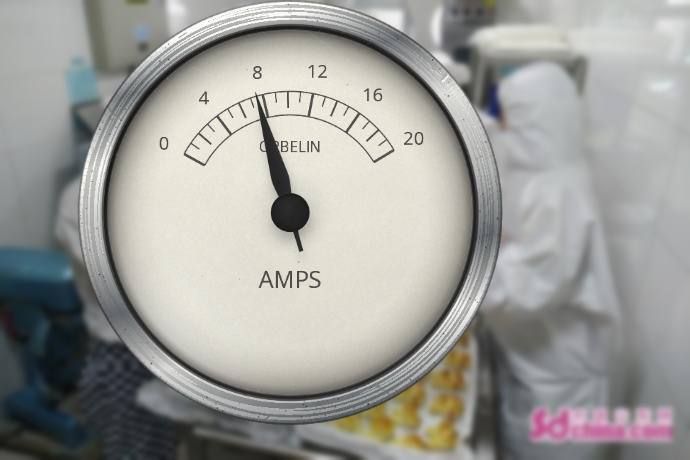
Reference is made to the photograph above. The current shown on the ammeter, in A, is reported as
7.5 A
